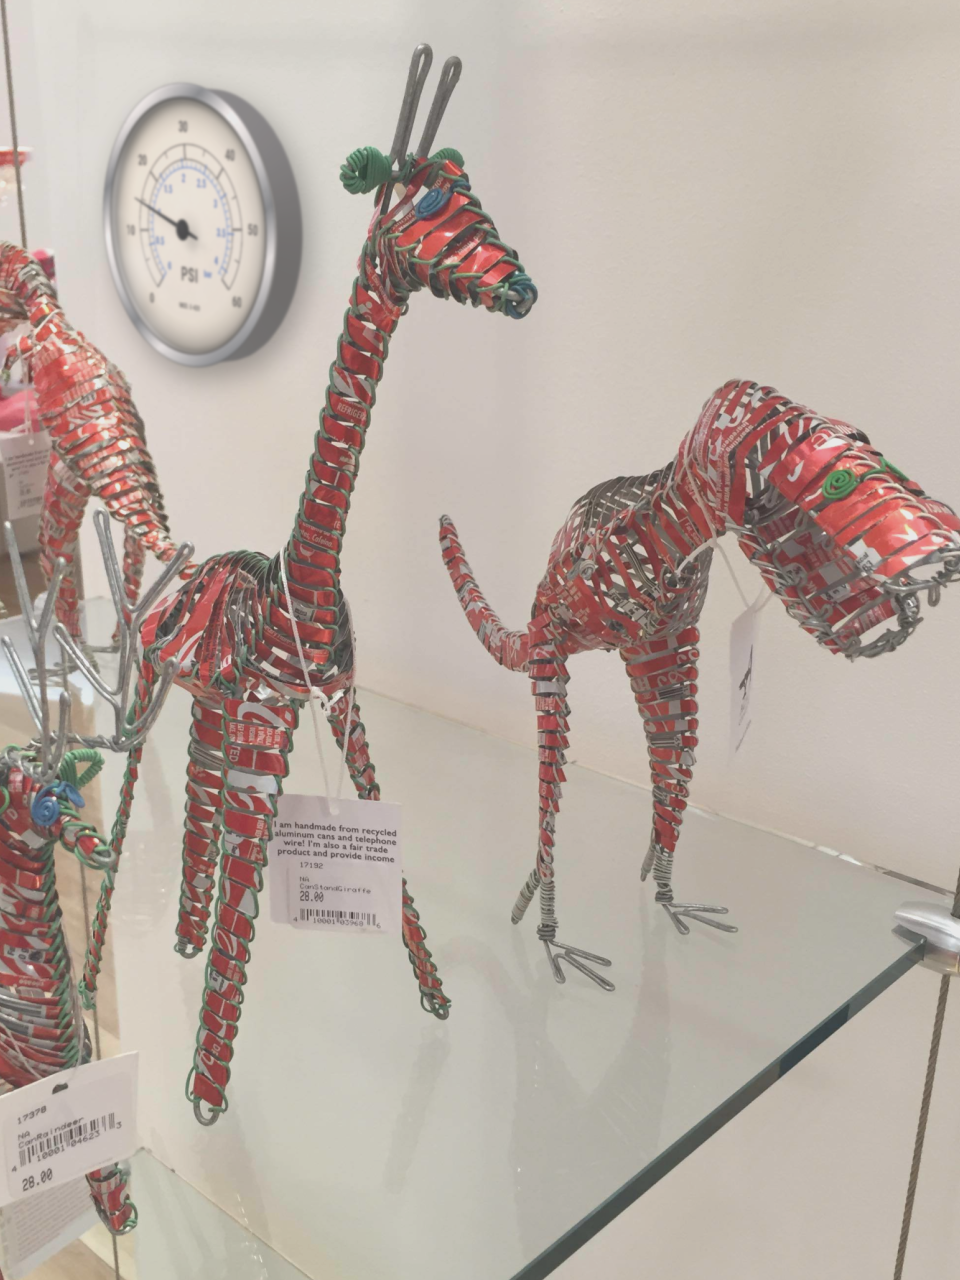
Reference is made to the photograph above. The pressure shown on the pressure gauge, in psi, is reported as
15 psi
